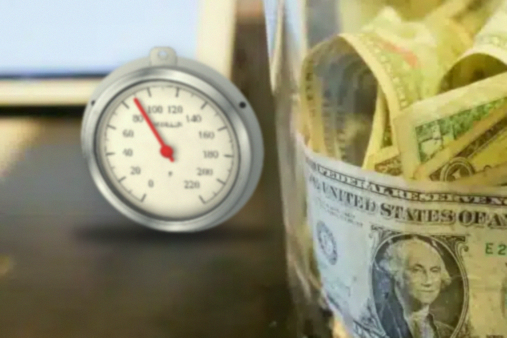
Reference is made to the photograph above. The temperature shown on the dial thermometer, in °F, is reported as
90 °F
